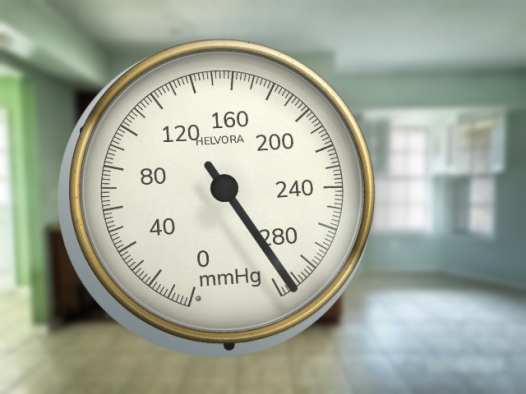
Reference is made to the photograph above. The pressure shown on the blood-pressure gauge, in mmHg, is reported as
294 mmHg
